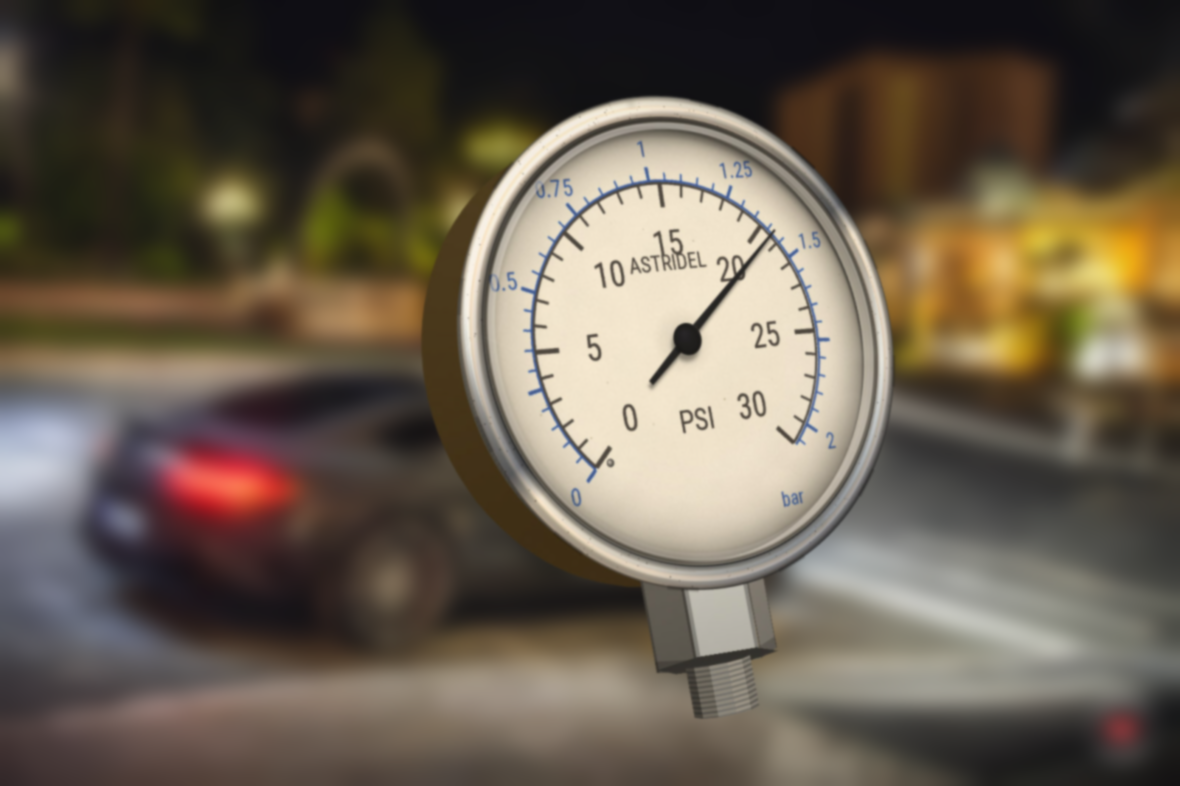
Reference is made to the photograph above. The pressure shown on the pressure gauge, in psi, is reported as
20.5 psi
